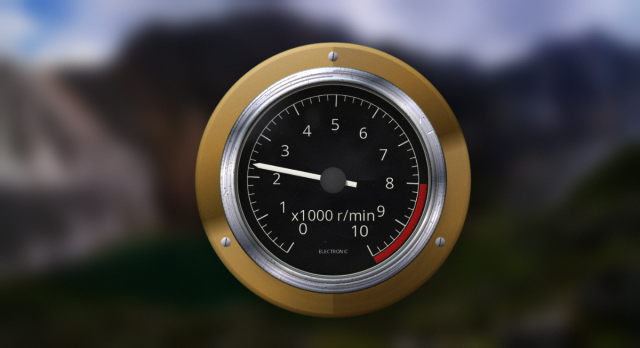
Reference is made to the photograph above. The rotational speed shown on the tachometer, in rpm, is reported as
2300 rpm
